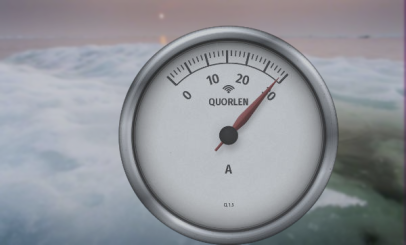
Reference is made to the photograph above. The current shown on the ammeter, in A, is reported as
29 A
